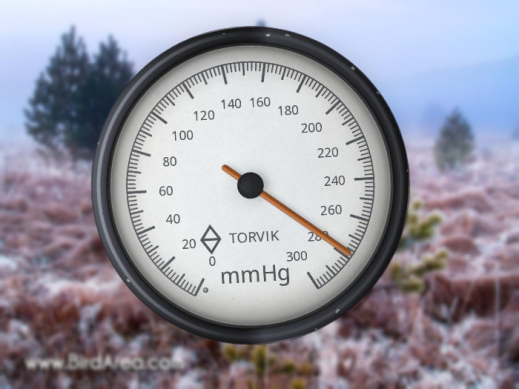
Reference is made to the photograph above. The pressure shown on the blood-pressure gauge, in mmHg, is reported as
278 mmHg
